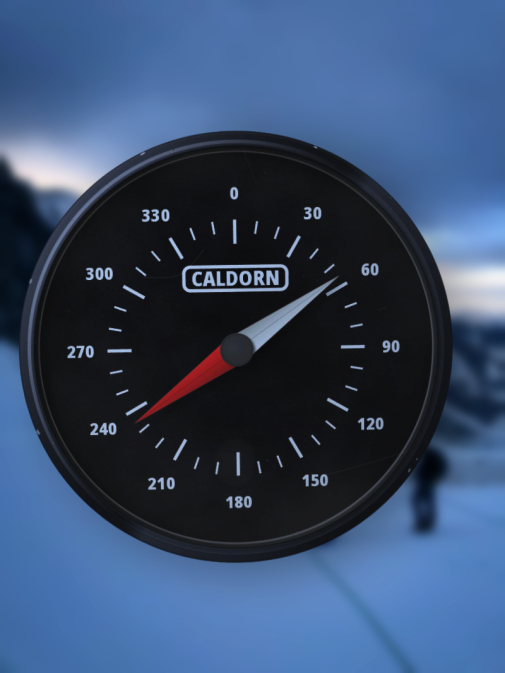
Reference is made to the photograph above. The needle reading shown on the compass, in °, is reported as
235 °
